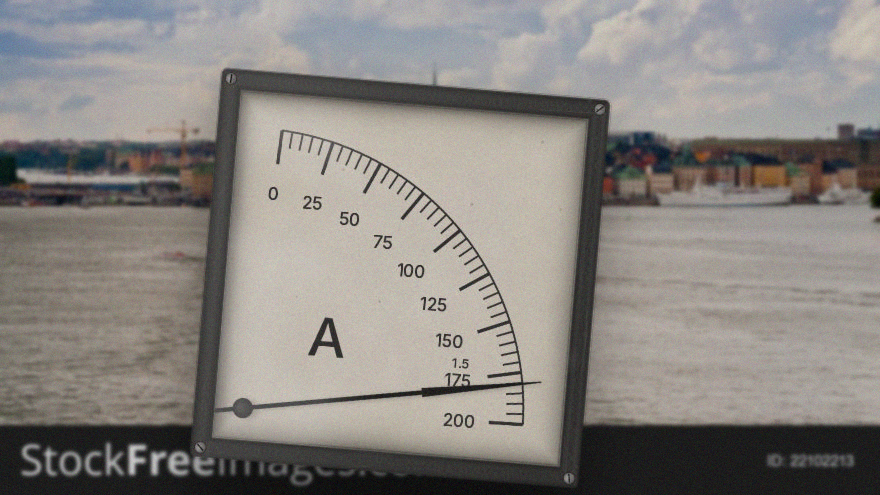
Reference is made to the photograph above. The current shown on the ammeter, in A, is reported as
180 A
